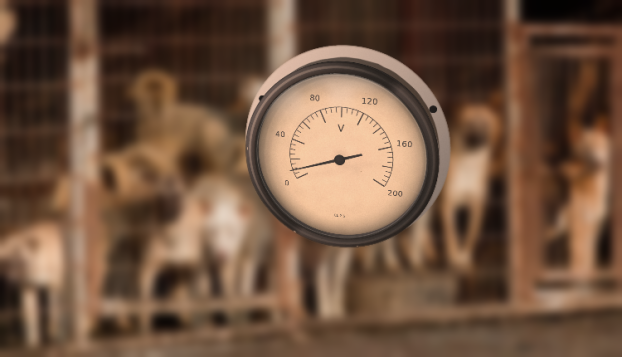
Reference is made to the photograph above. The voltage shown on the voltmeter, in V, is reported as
10 V
